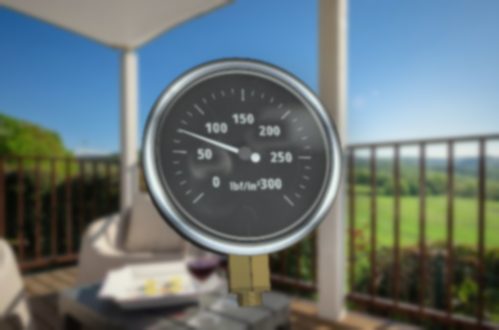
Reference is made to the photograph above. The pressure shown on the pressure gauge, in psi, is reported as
70 psi
